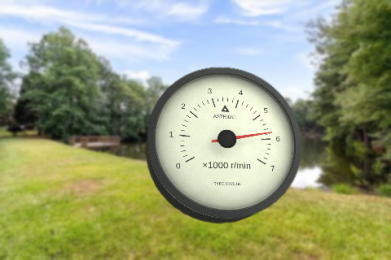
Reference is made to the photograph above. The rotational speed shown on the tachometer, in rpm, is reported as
5800 rpm
